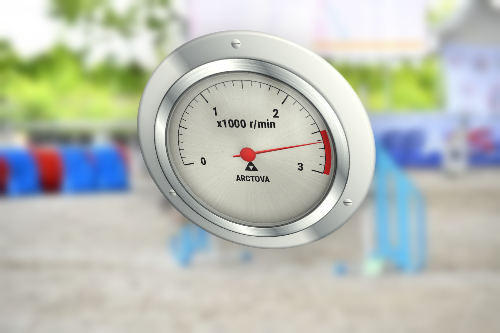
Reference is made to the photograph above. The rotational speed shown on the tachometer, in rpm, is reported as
2600 rpm
